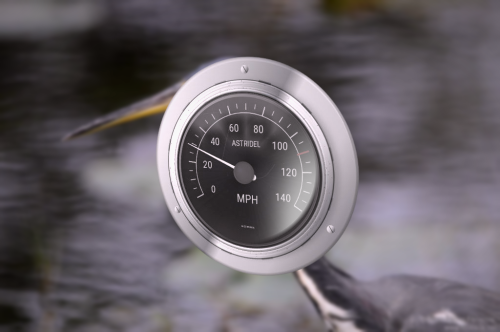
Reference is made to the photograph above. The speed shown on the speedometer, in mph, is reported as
30 mph
